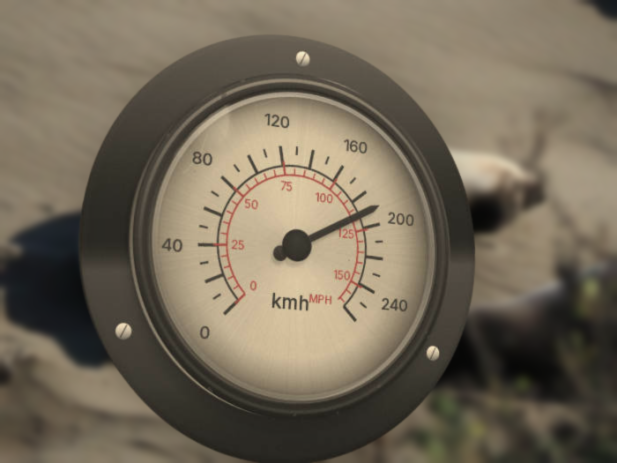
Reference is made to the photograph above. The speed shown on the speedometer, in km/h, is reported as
190 km/h
